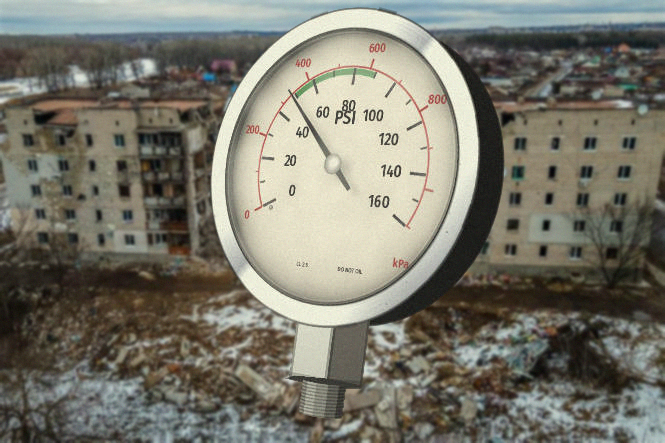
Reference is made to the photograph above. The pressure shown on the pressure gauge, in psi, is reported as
50 psi
